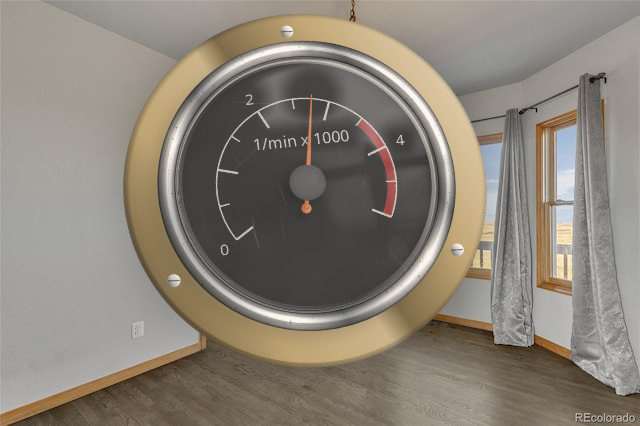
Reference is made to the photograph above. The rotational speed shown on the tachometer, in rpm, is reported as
2750 rpm
